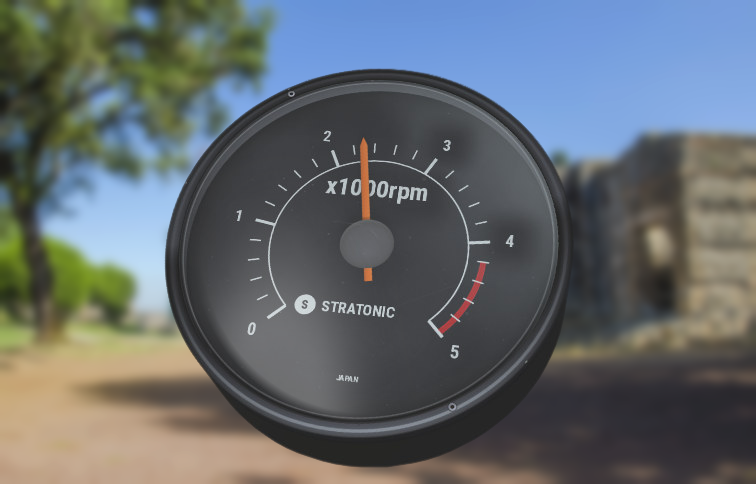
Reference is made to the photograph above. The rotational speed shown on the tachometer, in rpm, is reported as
2300 rpm
